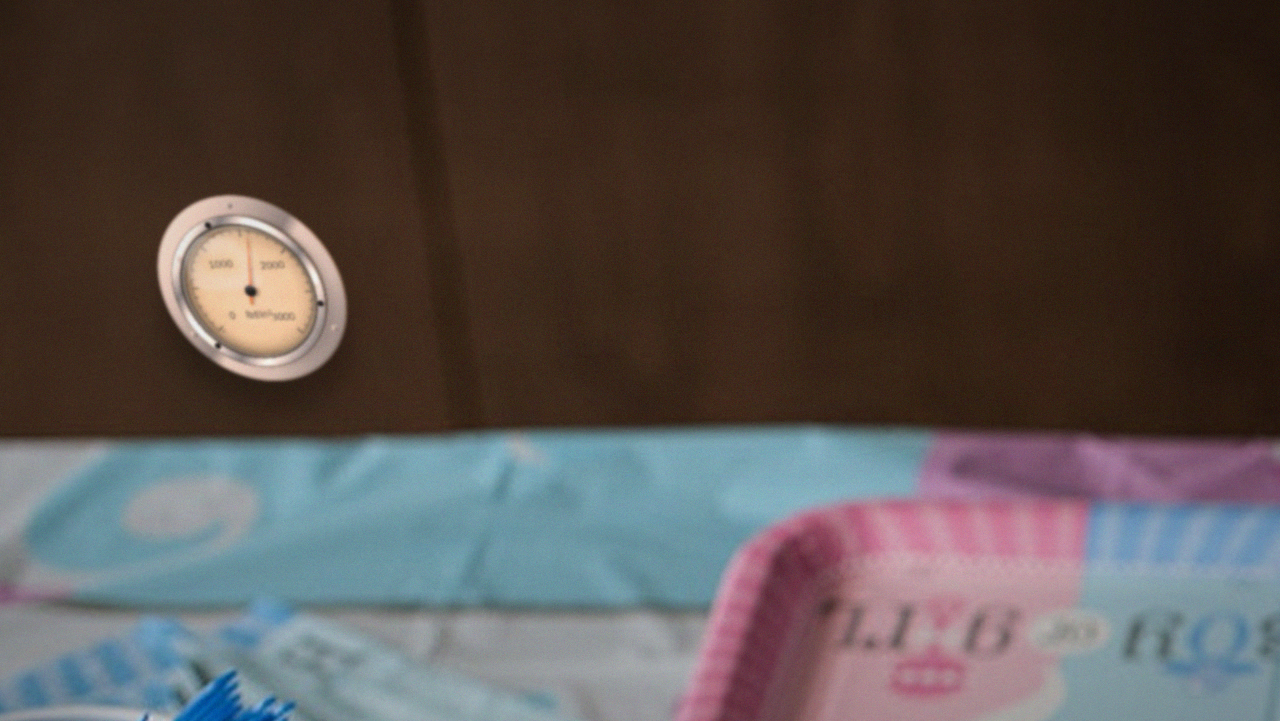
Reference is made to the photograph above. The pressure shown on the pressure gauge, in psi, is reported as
1600 psi
